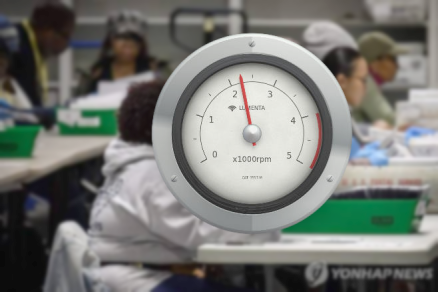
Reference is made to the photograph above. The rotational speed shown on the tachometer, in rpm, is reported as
2250 rpm
